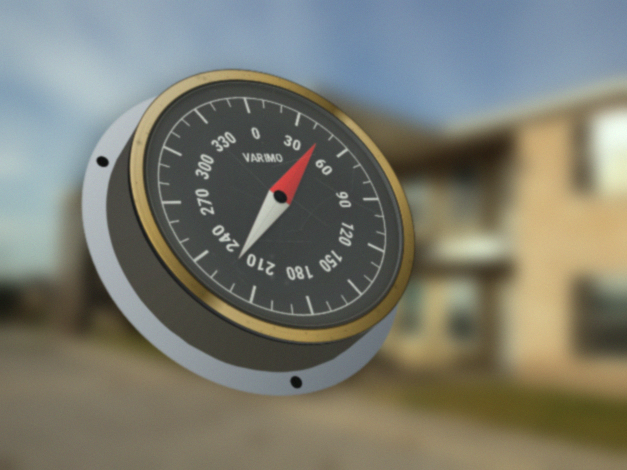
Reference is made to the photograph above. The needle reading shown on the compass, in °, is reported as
45 °
